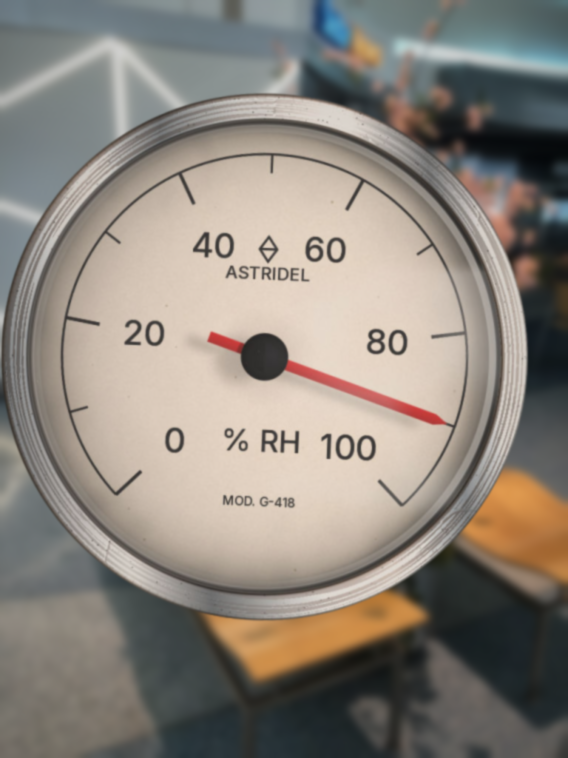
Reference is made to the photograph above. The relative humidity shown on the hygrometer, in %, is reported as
90 %
